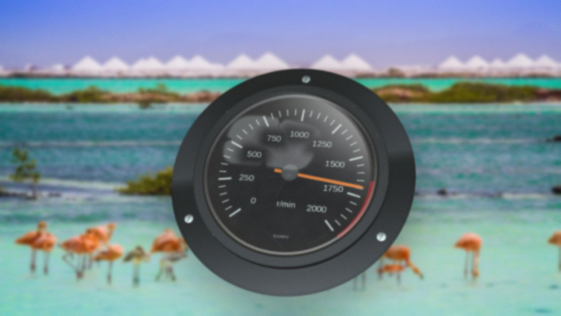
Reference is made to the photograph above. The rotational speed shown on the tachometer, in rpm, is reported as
1700 rpm
